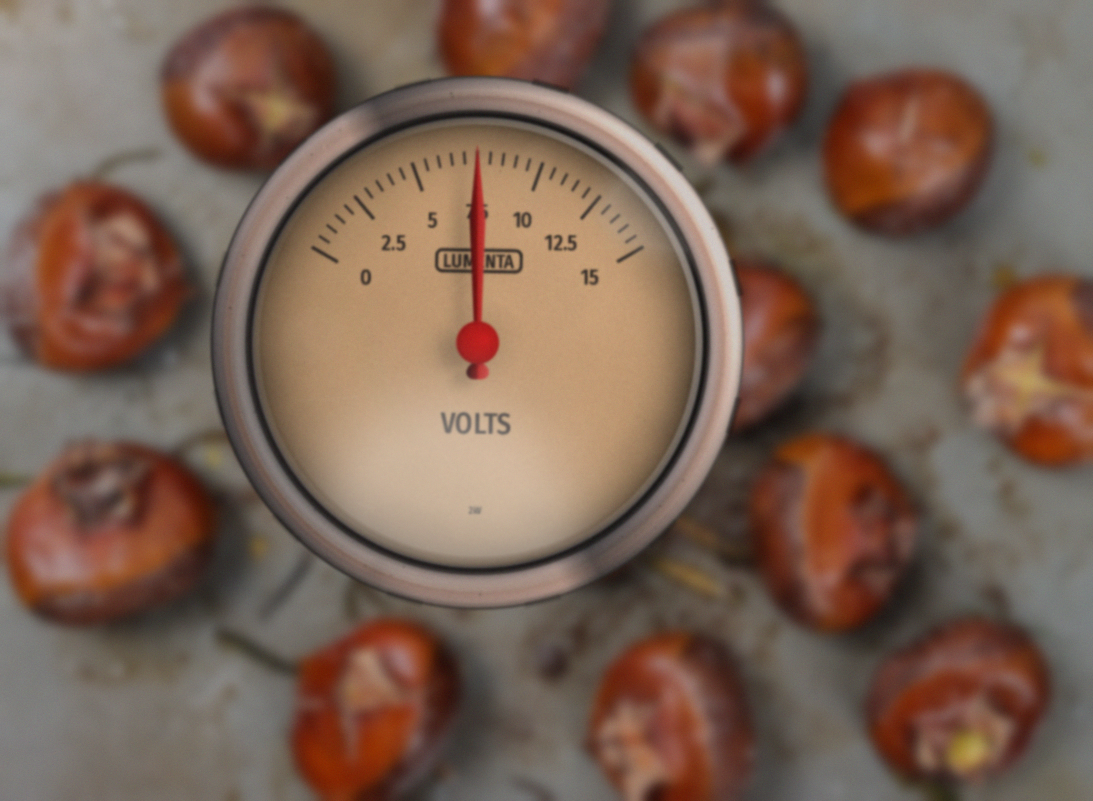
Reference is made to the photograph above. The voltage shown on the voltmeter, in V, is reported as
7.5 V
